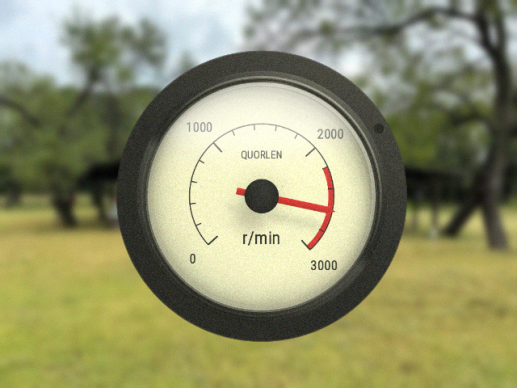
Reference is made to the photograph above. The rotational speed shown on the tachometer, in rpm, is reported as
2600 rpm
